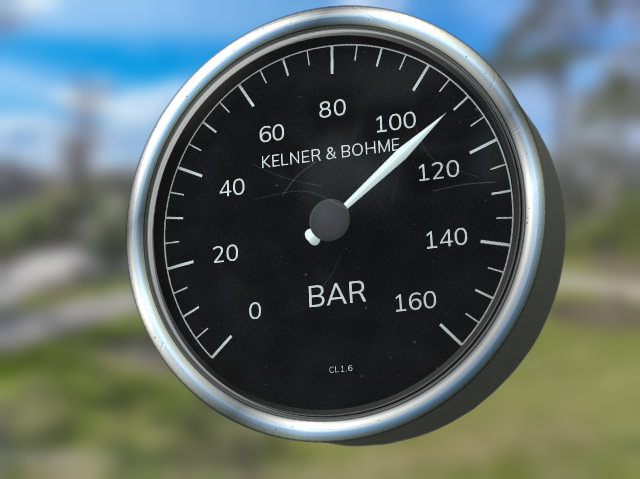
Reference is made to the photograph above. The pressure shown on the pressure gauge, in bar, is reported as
110 bar
